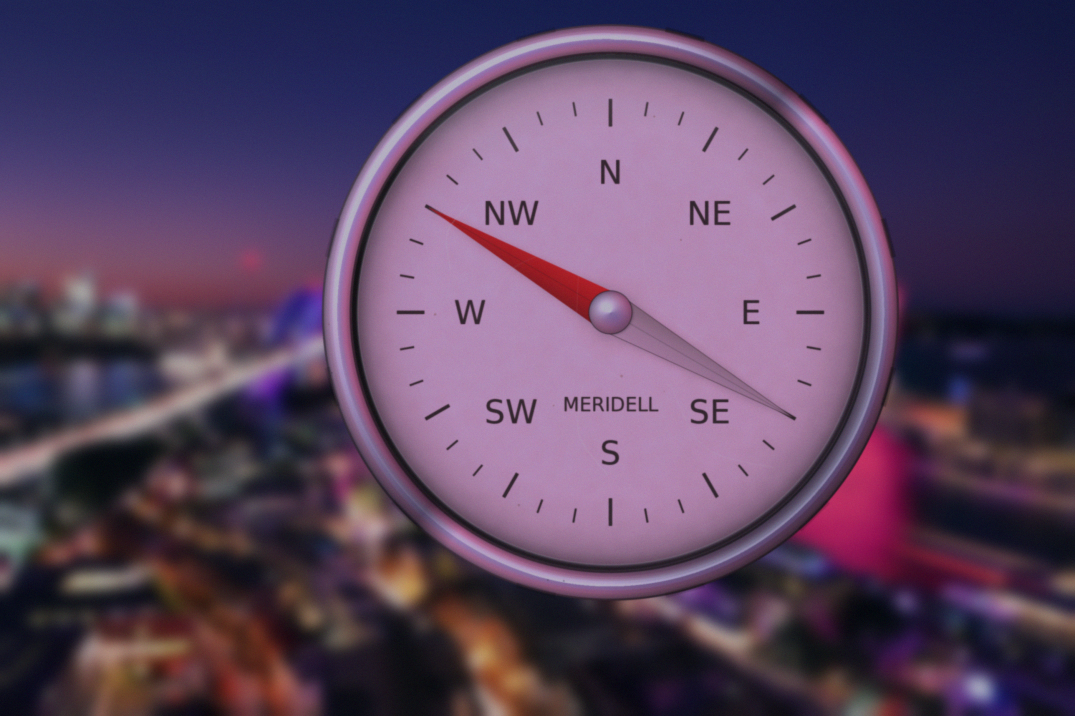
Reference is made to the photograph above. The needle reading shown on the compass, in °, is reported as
300 °
